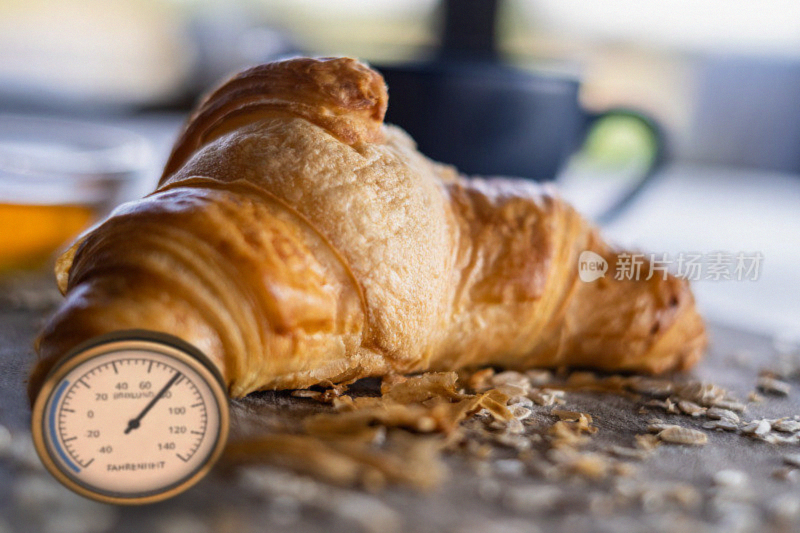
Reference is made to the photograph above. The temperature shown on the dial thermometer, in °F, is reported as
76 °F
